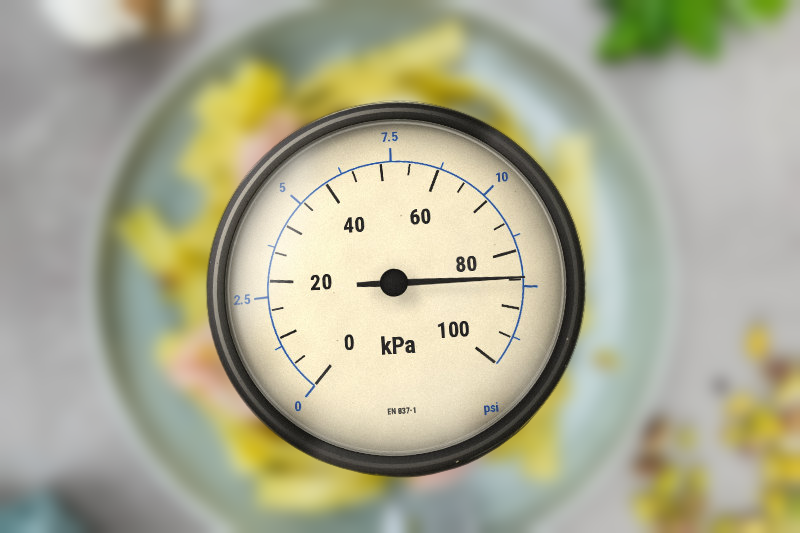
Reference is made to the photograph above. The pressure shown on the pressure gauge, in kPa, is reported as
85 kPa
